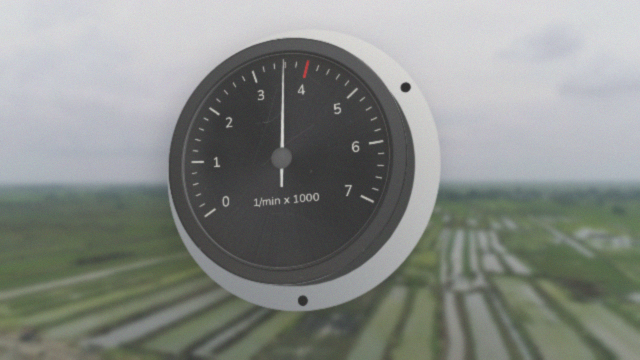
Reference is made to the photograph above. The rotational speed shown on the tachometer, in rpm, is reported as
3600 rpm
